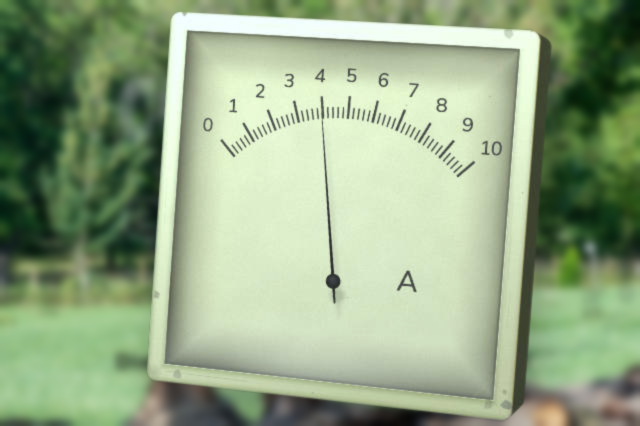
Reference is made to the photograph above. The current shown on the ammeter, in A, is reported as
4 A
